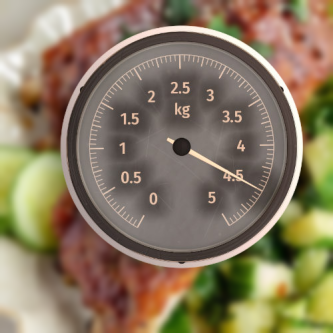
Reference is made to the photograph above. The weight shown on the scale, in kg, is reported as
4.5 kg
